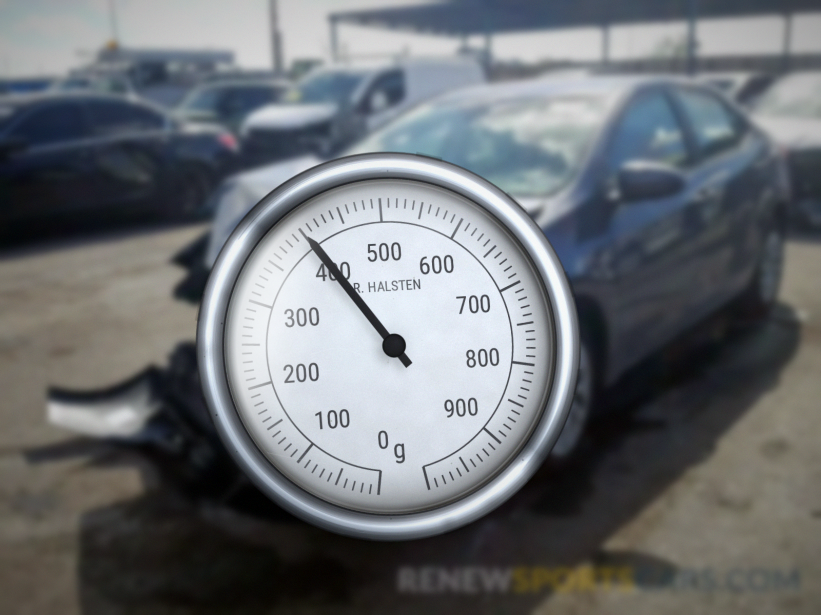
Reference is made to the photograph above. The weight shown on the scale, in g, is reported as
400 g
